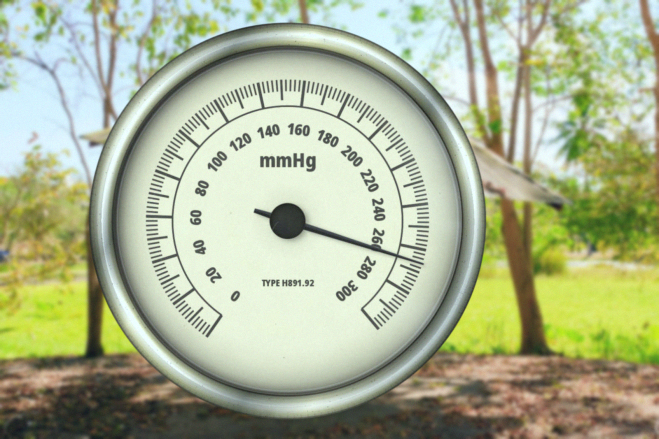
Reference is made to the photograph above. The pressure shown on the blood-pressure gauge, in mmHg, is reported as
266 mmHg
